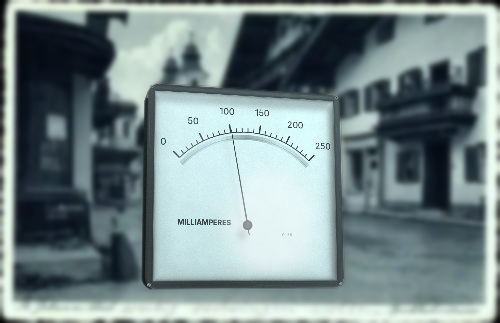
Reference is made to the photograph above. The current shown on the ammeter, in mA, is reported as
100 mA
